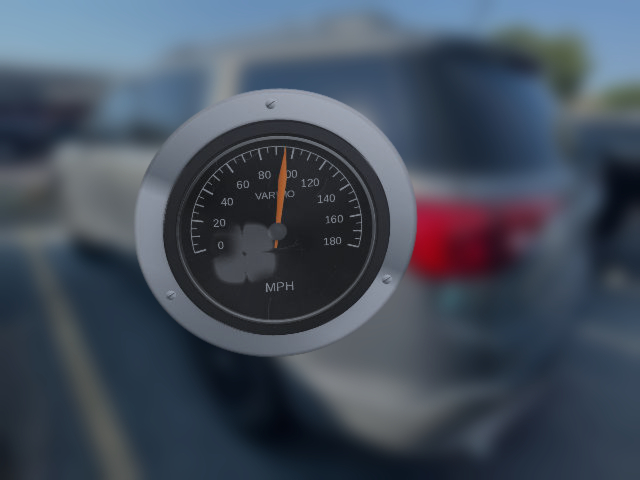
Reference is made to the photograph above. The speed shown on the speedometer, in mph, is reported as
95 mph
